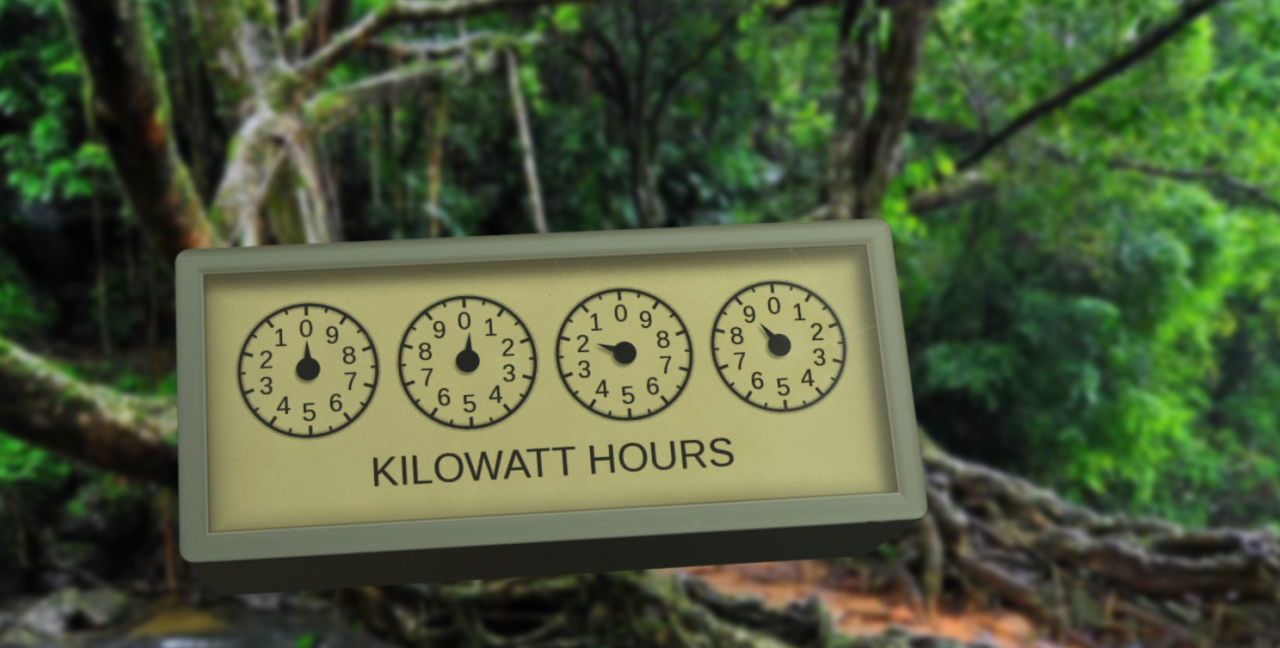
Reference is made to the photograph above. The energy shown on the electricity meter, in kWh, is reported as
19 kWh
